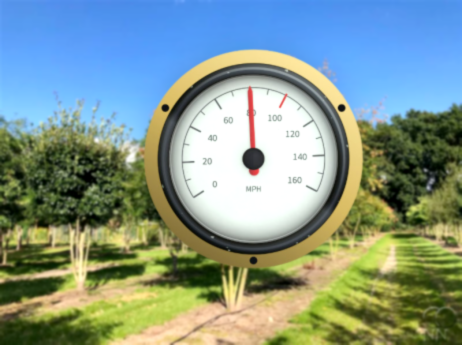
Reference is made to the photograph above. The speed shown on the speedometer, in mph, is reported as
80 mph
